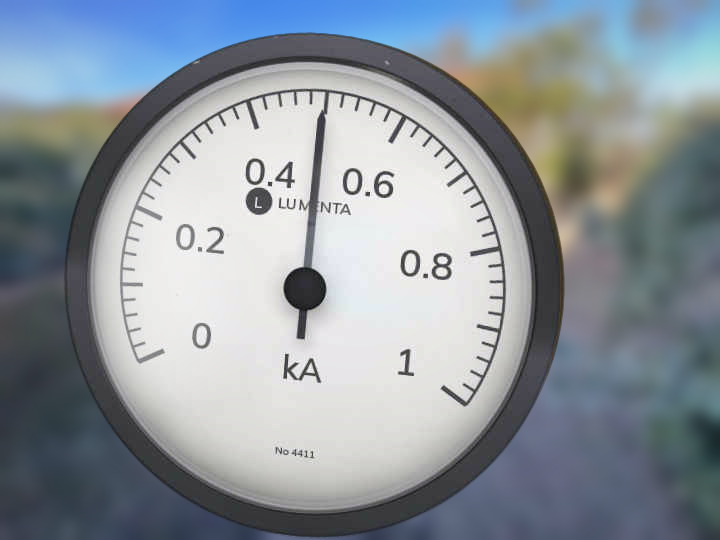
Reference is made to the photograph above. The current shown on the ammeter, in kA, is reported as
0.5 kA
